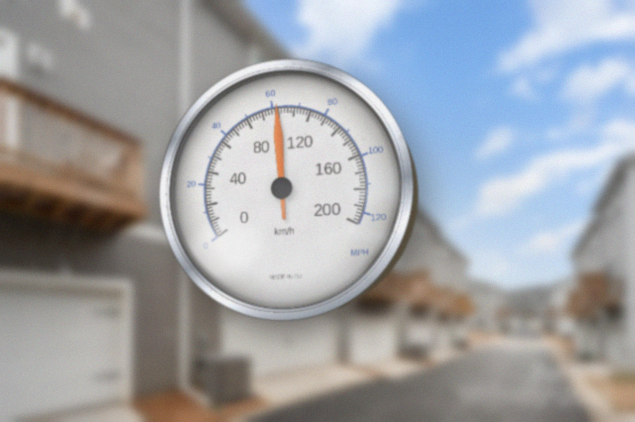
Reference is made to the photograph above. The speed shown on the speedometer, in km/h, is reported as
100 km/h
